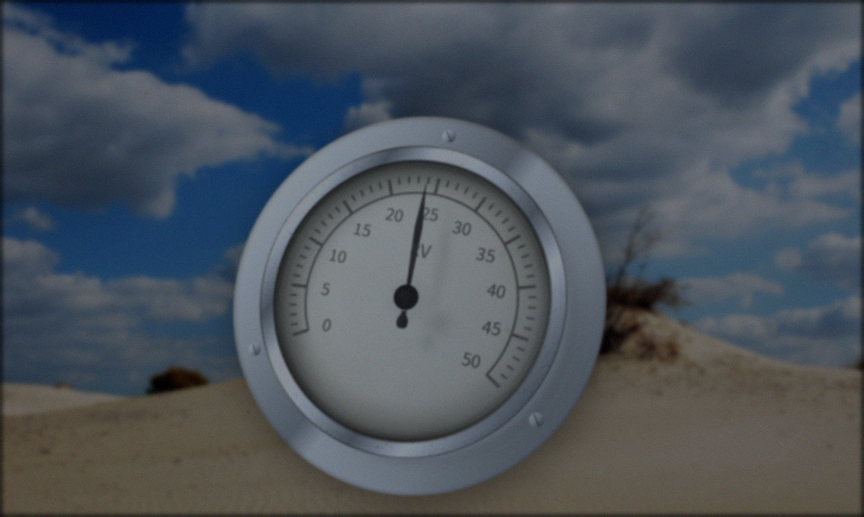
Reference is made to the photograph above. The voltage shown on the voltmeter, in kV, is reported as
24 kV
